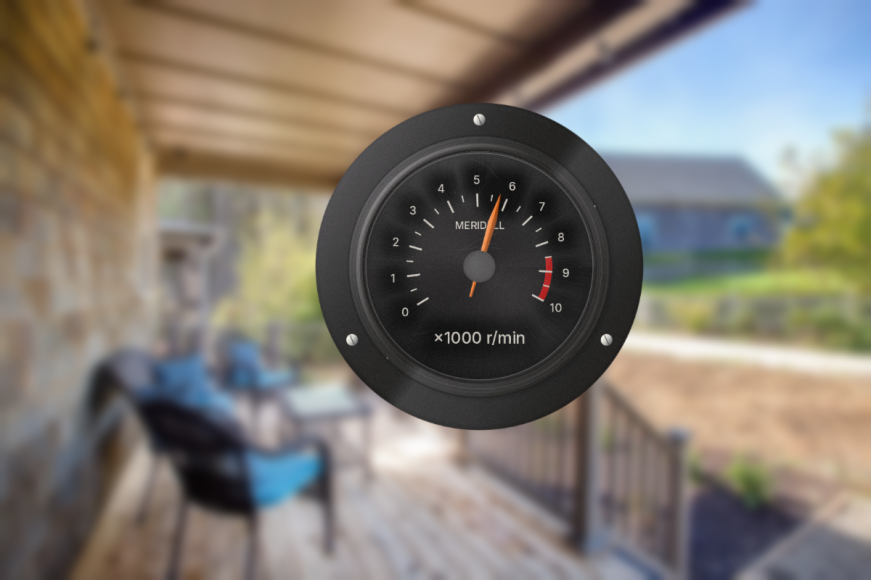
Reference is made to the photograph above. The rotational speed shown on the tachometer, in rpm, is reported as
5750 rpm
